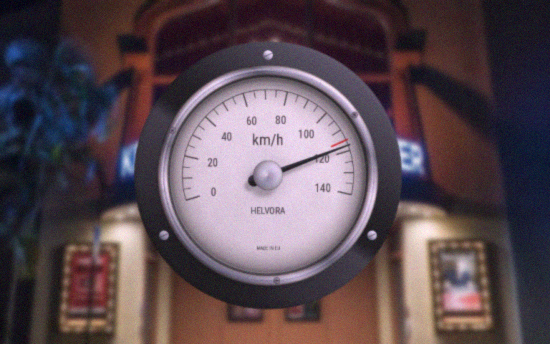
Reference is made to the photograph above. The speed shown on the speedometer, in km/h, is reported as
117.5 km/h
